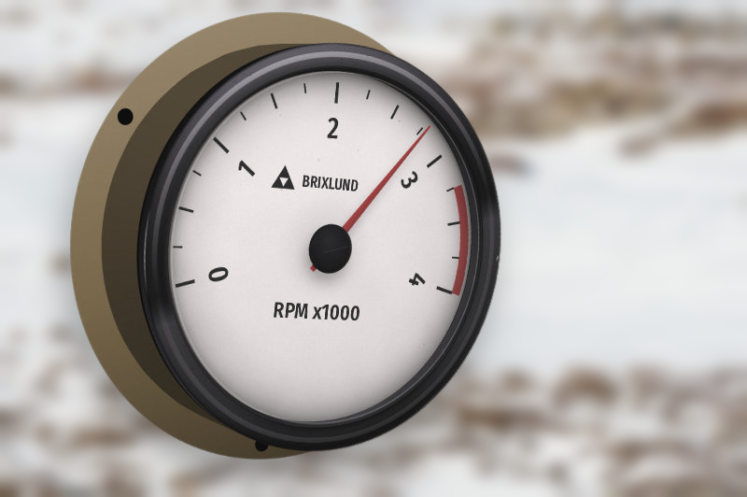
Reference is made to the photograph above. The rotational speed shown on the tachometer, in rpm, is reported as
2750 rpm
